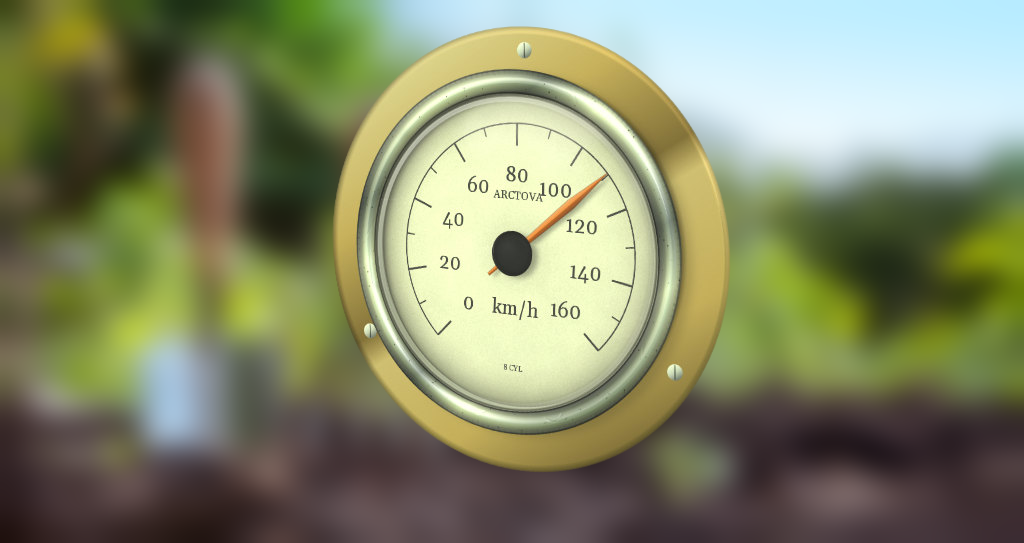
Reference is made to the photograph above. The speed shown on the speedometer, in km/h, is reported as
110 km/h
